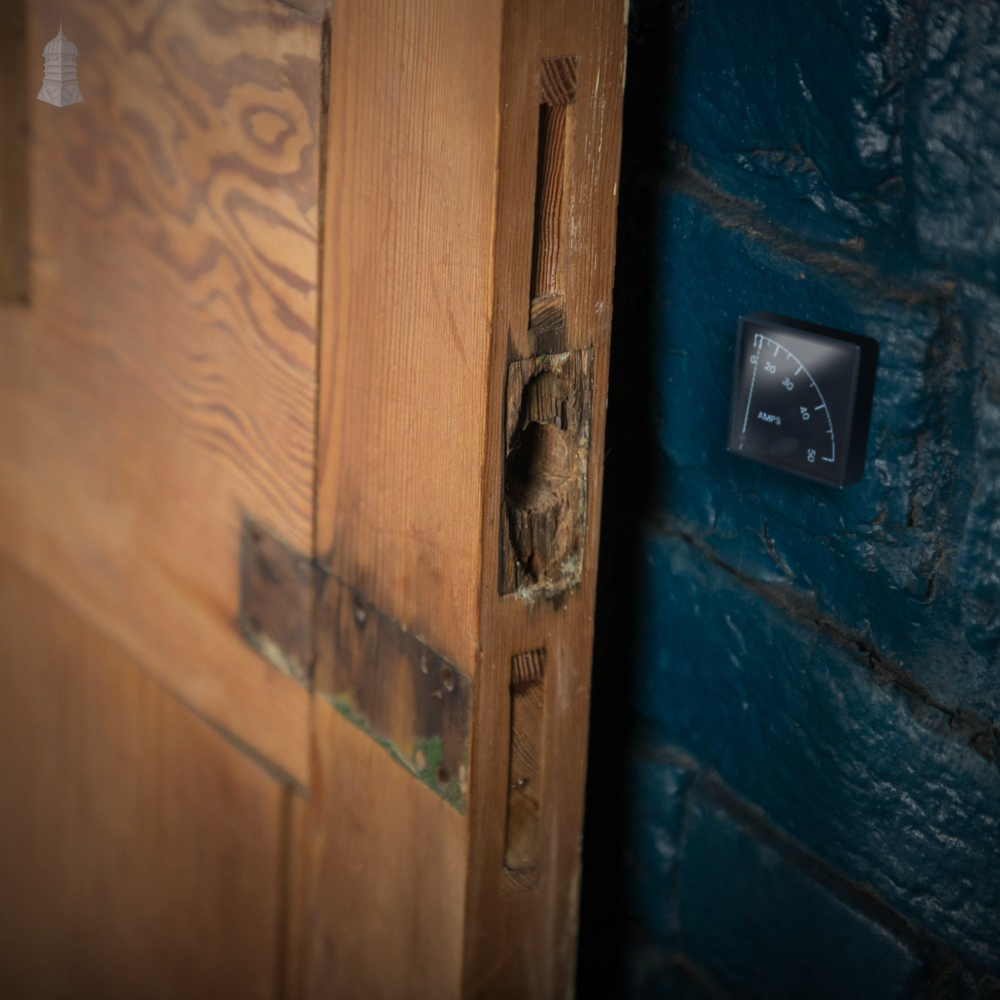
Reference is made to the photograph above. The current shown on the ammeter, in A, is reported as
10 A
